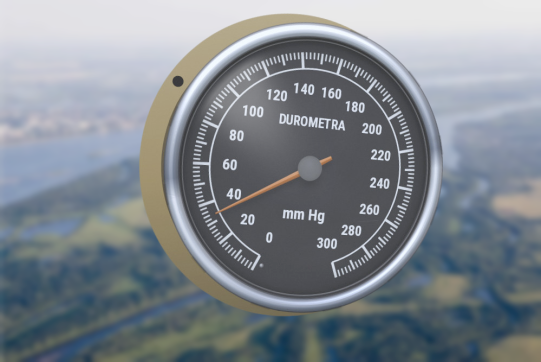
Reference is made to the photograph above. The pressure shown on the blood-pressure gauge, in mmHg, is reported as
34 mmHg
